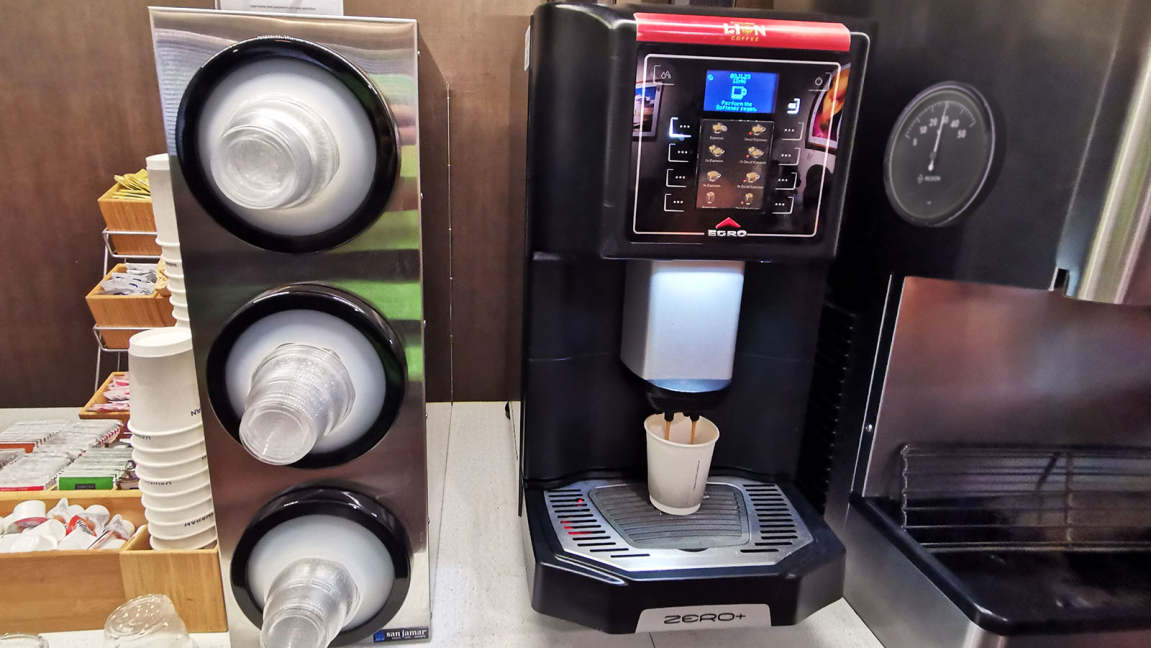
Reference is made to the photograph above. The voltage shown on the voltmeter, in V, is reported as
30 V
